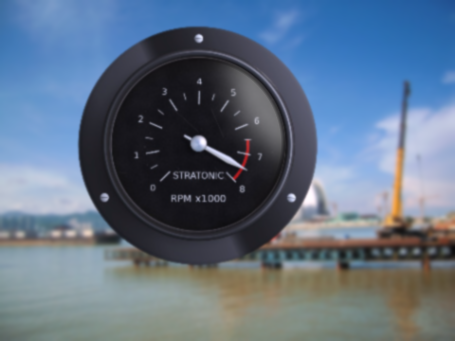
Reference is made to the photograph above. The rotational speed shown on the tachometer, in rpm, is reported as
7500 rpm
